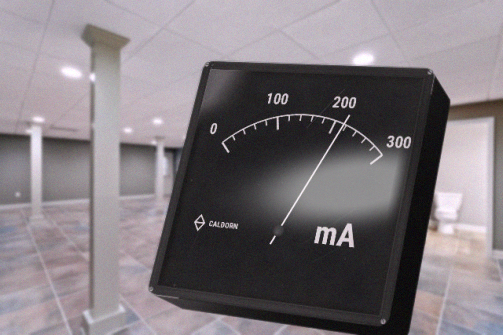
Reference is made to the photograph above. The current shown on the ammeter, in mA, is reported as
220 mA
